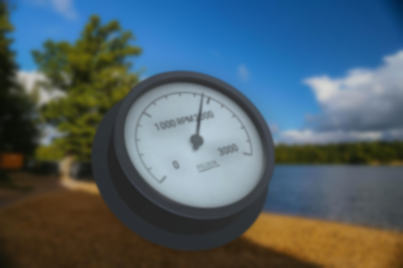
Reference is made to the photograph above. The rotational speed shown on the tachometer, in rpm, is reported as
1900 rpm
